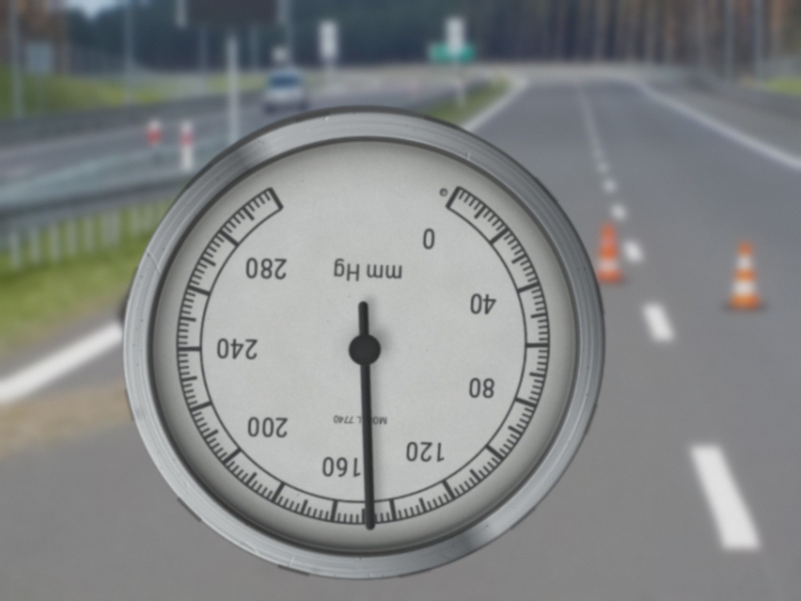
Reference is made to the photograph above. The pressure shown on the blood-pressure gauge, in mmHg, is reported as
148 mmHg
